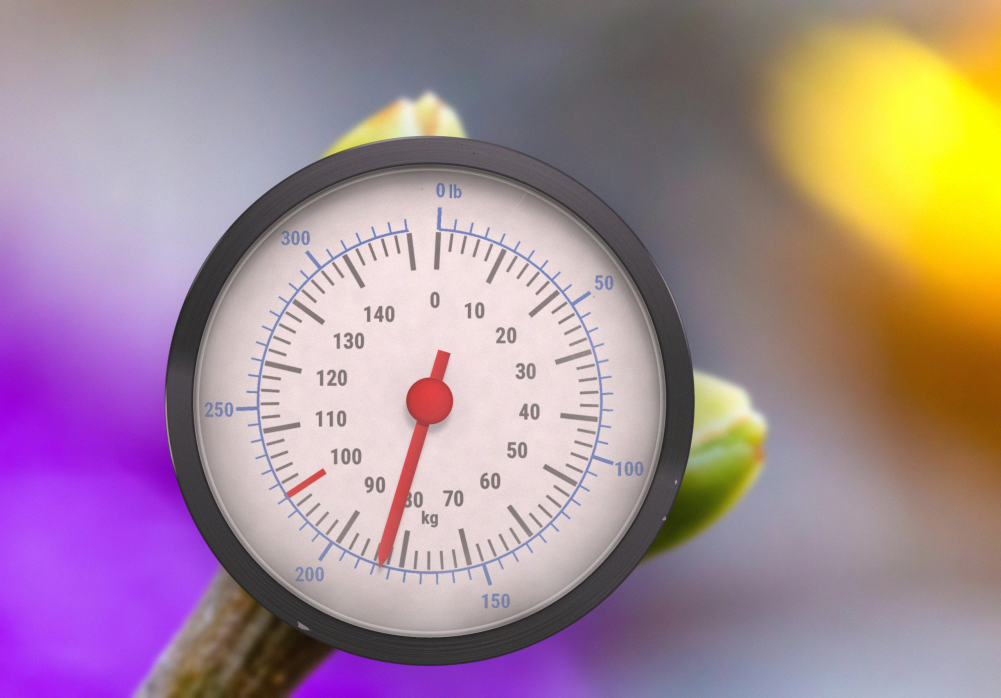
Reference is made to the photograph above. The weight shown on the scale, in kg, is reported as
83 kg
